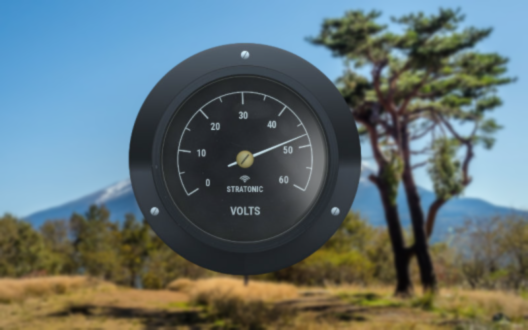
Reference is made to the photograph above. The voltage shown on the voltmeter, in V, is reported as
47.5 V
